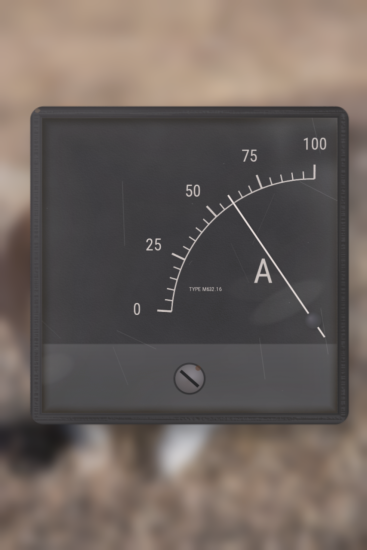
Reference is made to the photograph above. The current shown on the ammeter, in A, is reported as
60 A
